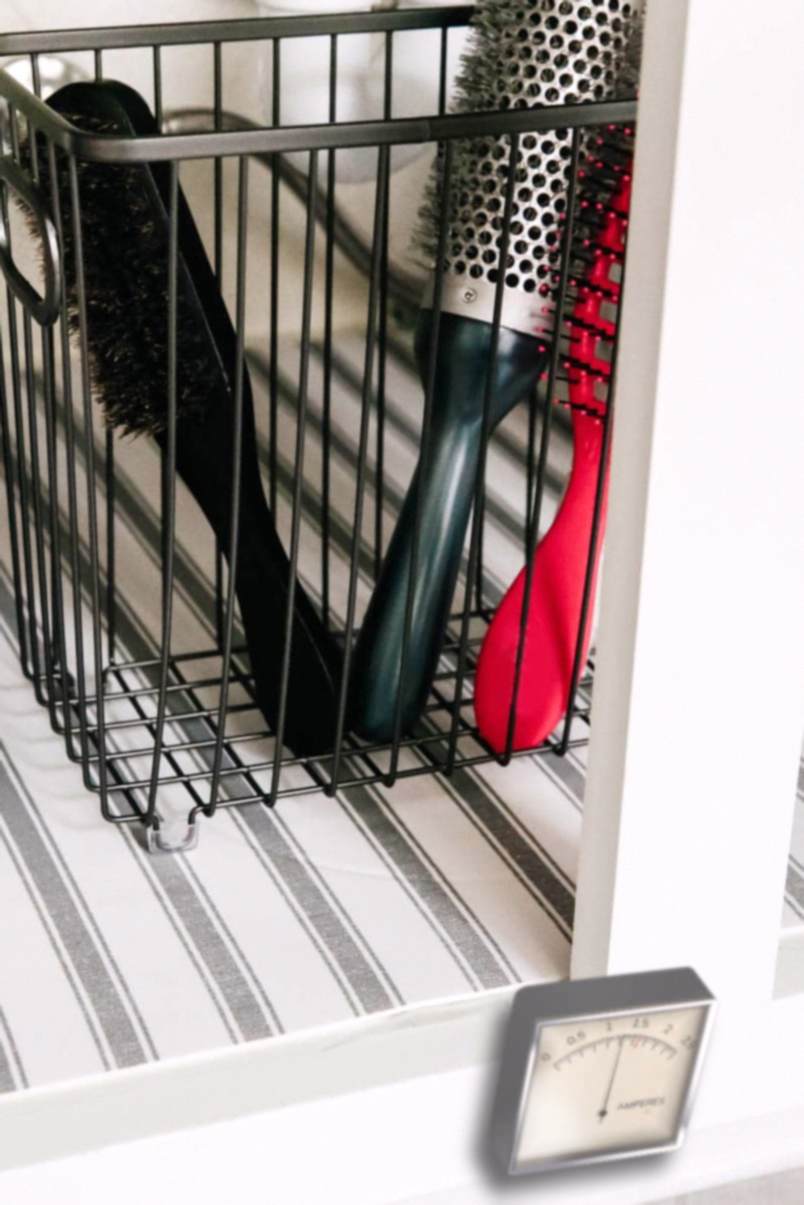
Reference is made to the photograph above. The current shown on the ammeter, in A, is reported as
1.25 A
